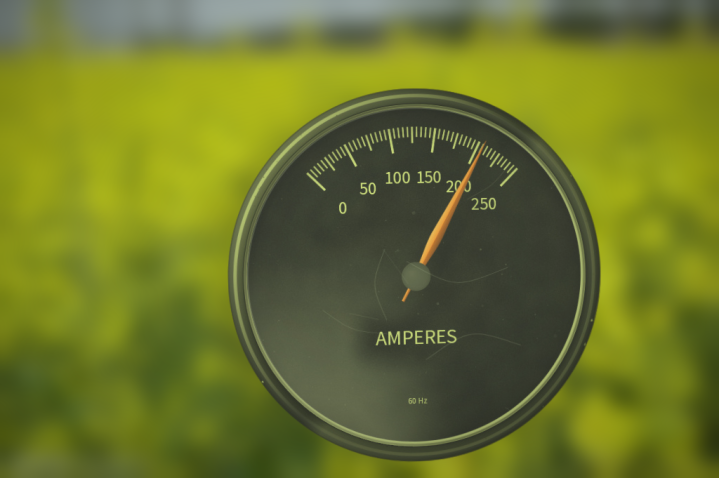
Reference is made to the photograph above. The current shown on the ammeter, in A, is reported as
205 A
